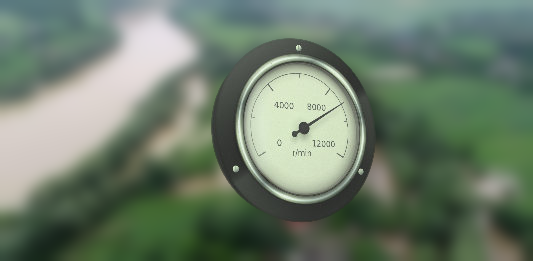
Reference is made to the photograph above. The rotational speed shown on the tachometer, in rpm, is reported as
9000 rpm
